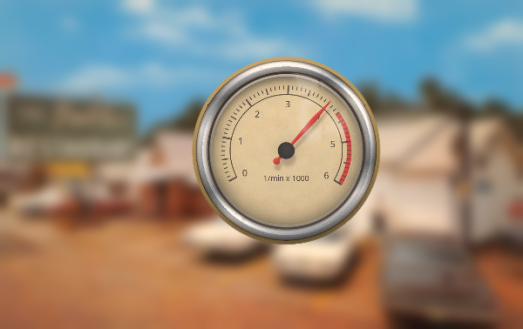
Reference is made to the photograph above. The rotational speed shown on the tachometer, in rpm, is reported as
4000 rpm
